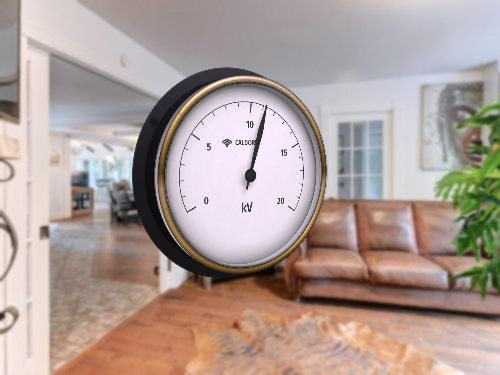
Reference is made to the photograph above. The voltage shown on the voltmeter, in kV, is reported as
11 kV
